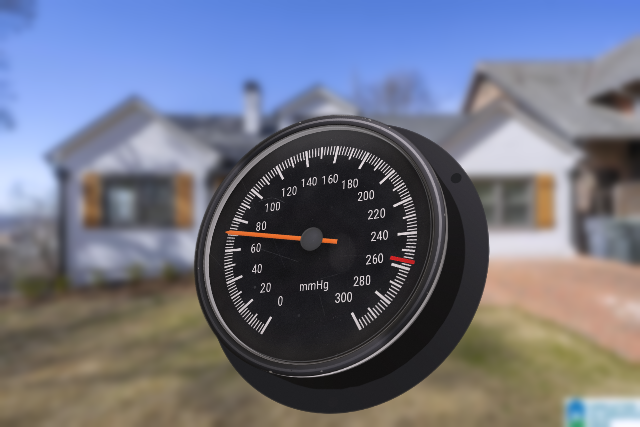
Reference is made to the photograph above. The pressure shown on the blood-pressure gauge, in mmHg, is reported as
70 mmHg
